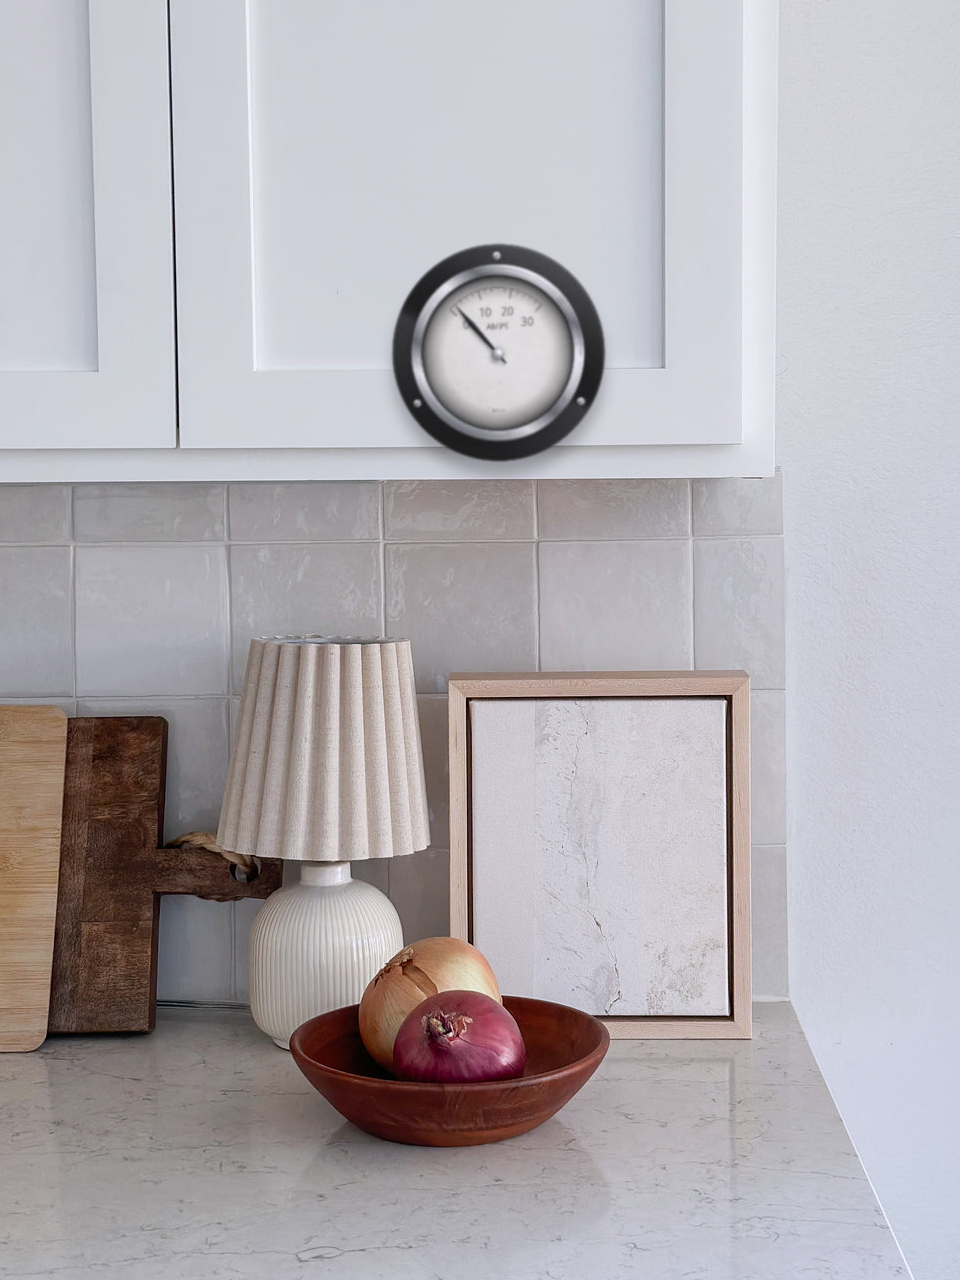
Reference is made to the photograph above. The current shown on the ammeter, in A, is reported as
2 A
